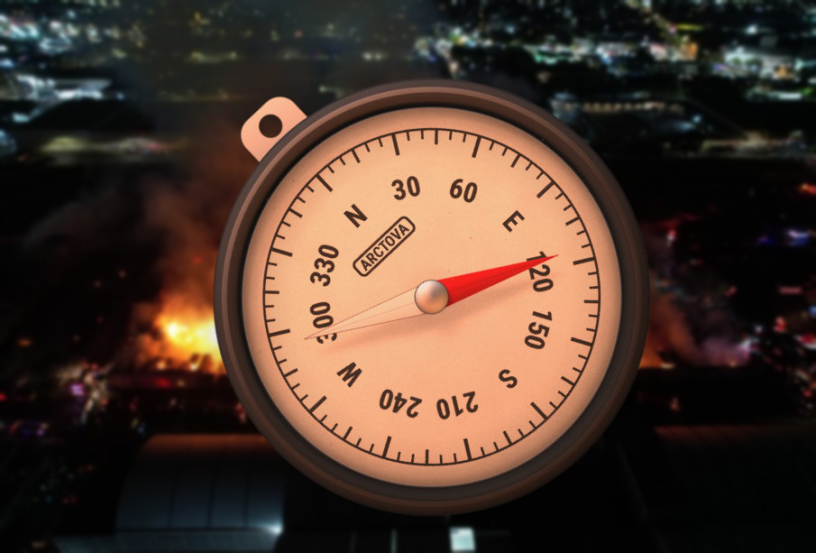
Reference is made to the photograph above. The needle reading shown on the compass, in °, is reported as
115 °
